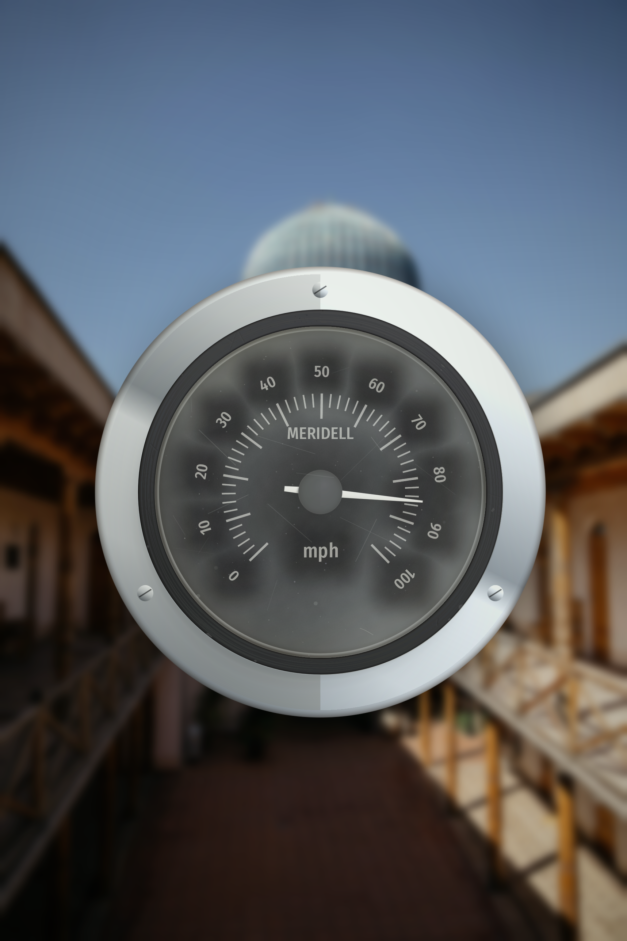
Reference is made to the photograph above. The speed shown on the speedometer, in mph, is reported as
85 mph
